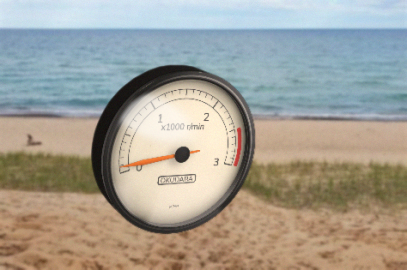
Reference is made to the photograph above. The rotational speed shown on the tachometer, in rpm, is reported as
100 rpm
